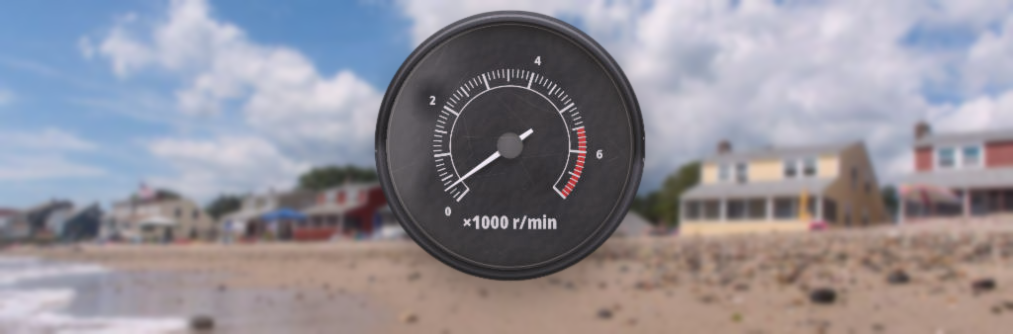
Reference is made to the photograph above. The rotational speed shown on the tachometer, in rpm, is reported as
300 rpm
